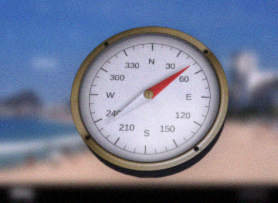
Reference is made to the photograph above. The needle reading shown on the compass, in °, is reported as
50 °
